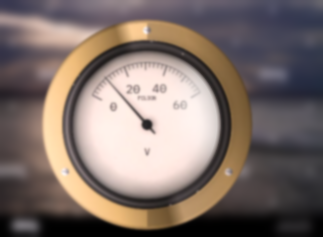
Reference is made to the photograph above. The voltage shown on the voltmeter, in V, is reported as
10 V
